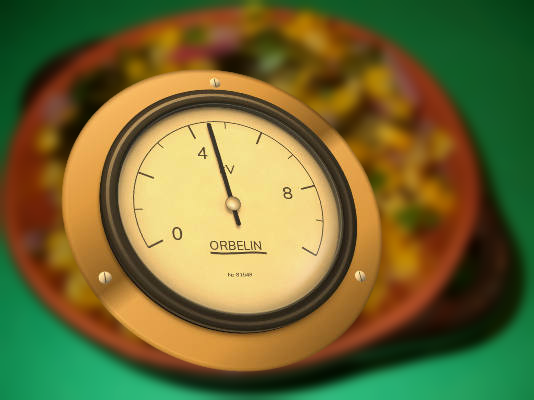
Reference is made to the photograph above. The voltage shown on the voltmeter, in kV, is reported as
4.5 kV
